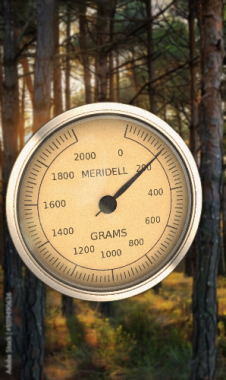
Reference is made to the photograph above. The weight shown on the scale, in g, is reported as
200 g
